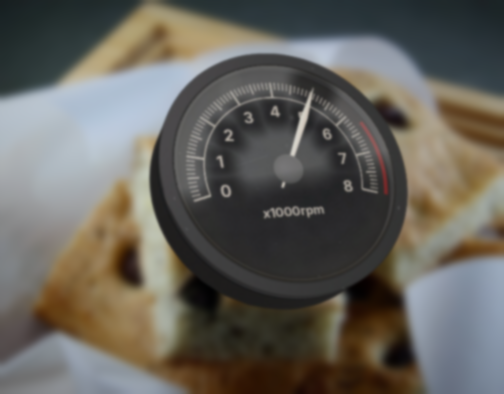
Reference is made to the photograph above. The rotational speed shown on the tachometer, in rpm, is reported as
5000 rpm
